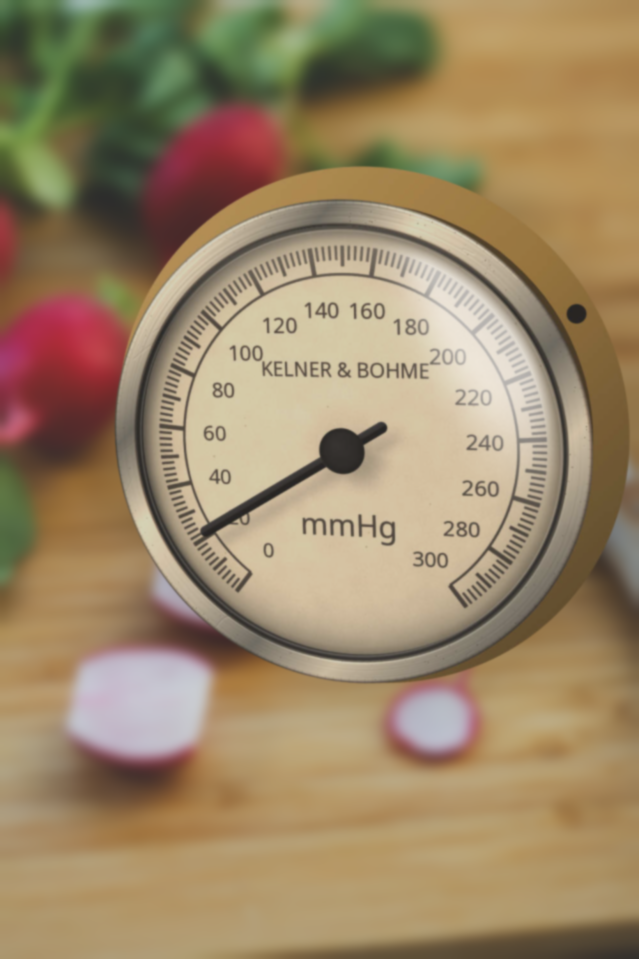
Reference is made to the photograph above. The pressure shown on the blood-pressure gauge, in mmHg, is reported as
22 mmHg
